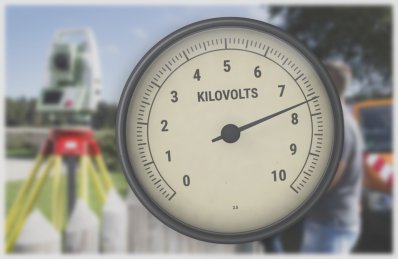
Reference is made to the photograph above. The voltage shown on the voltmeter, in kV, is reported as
7.6 kV
